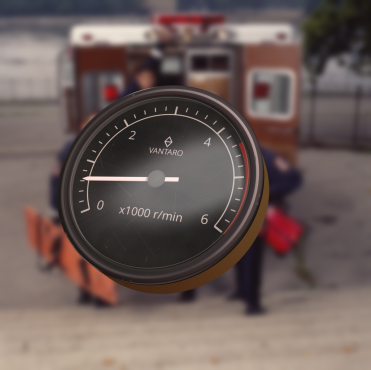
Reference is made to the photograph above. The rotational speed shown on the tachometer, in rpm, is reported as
600 rpm
